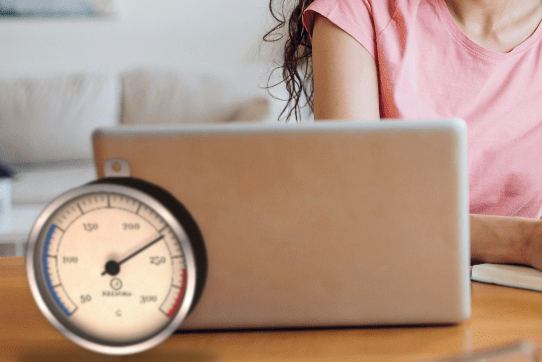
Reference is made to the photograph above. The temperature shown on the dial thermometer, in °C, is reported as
230 °C
